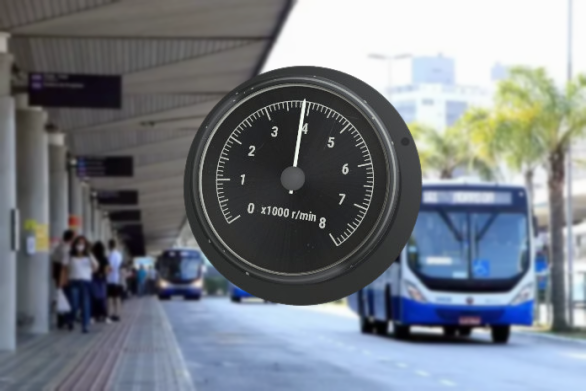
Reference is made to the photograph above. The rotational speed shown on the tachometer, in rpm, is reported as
3900 rpm
